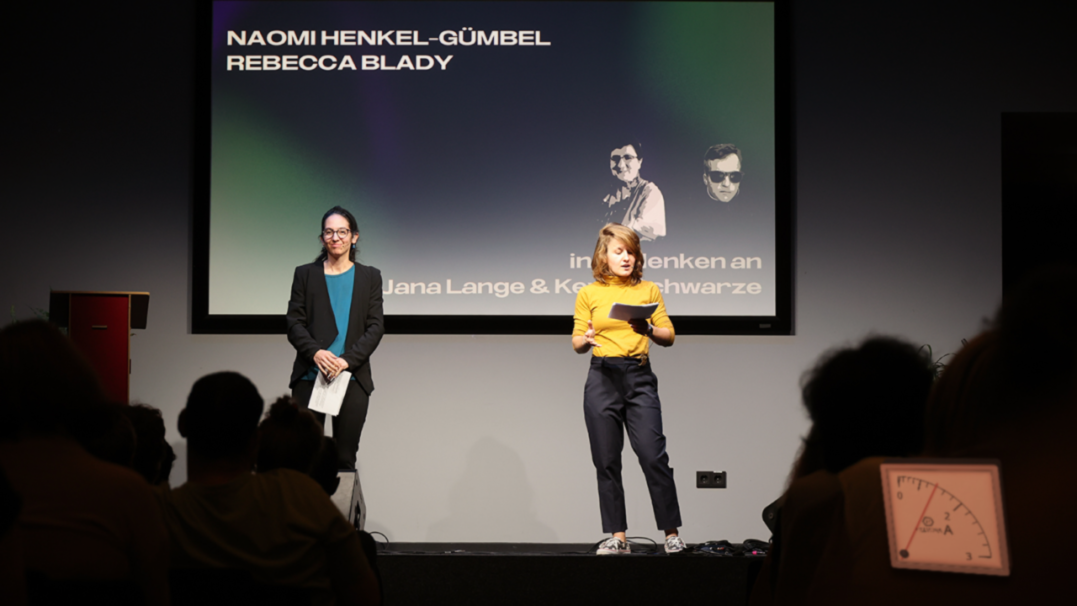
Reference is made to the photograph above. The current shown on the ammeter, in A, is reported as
1.4 A
